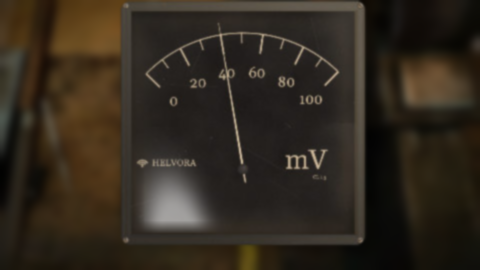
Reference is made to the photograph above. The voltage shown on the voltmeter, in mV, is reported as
40 mV
